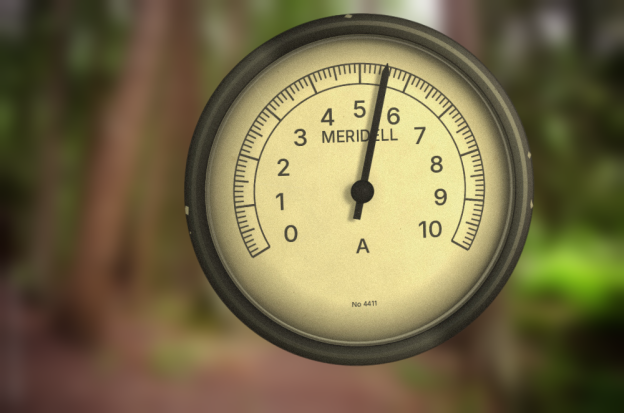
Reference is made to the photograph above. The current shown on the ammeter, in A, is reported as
5.5 A
